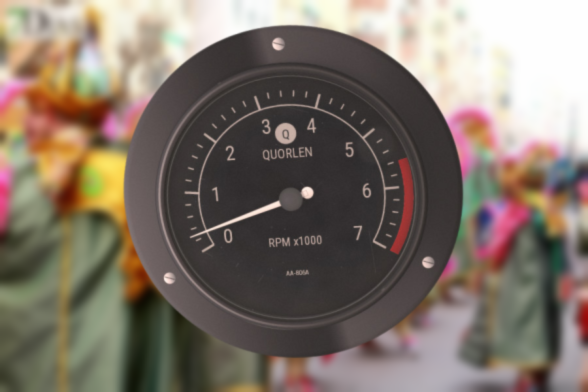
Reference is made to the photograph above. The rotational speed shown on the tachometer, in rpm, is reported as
300 rpm
